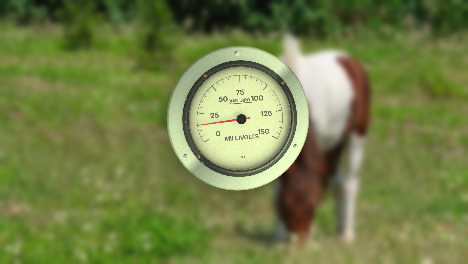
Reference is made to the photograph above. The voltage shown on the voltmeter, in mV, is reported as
15 mV
